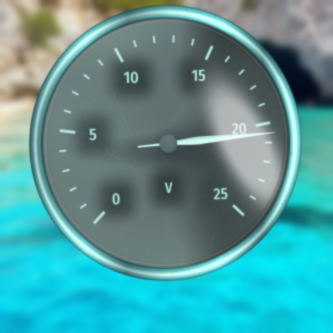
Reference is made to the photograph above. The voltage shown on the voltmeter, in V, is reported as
20.5 V
